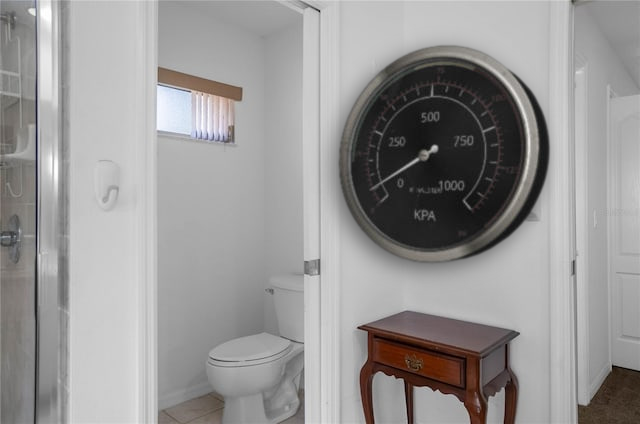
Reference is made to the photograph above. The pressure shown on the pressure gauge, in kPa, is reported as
50 kPa
